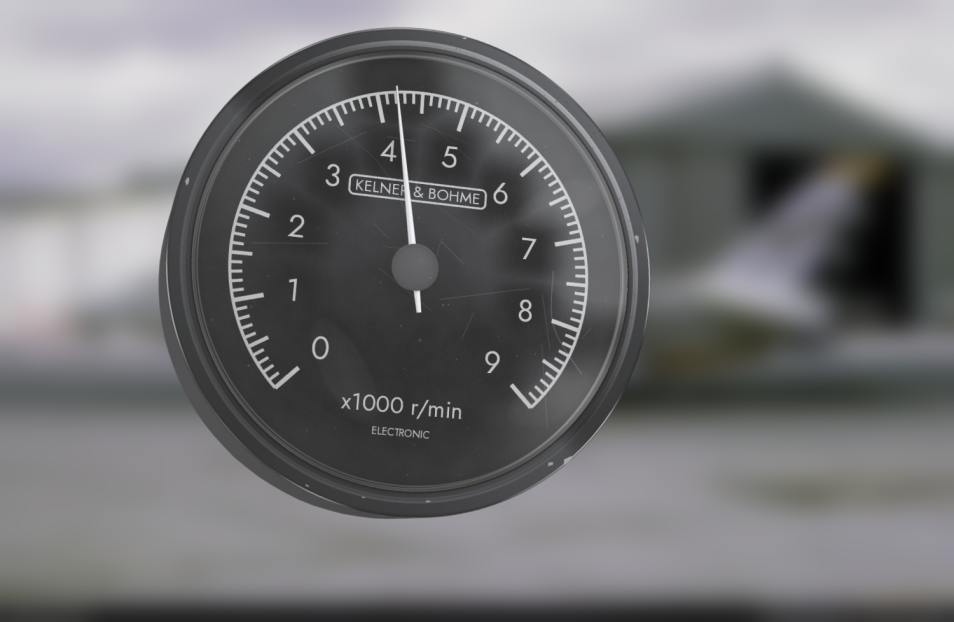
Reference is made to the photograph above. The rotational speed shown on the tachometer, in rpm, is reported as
4200 rpm
